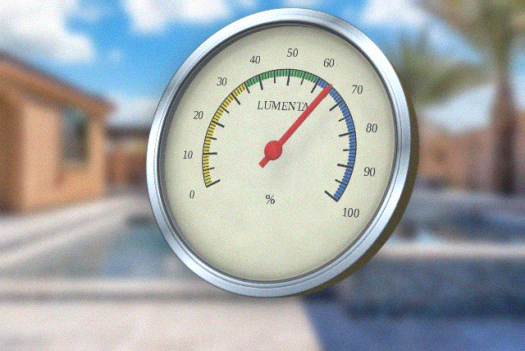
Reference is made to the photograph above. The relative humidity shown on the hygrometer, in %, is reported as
65 %
